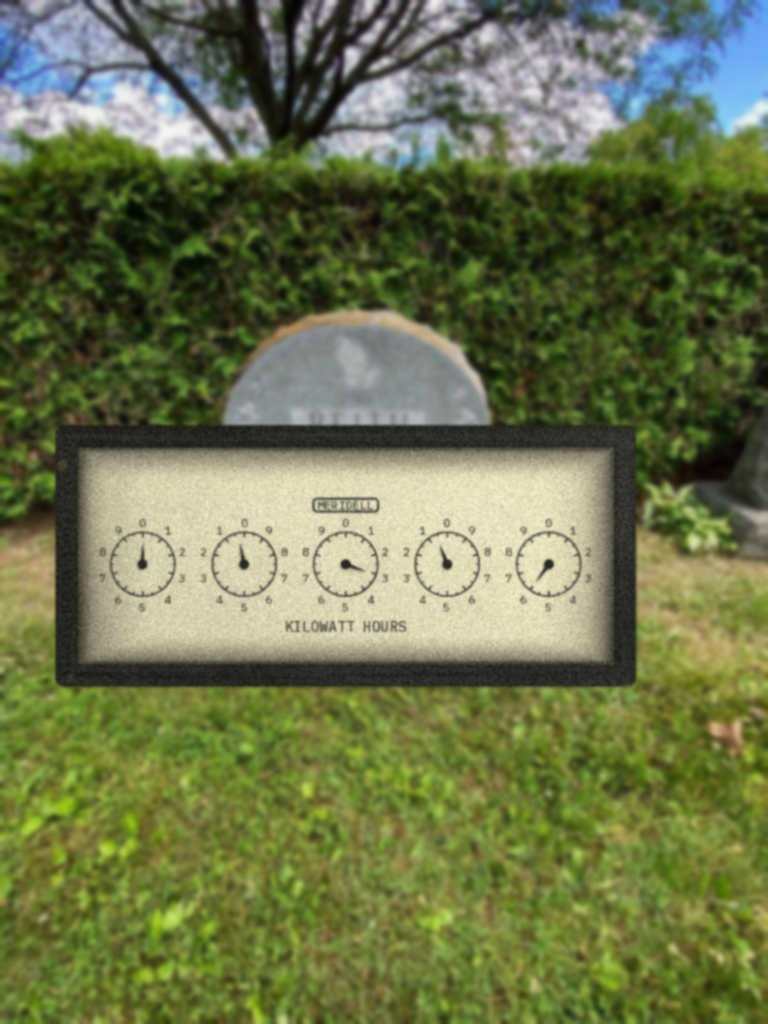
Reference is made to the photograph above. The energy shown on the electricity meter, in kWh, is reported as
306 kWh
